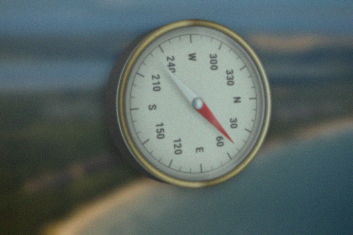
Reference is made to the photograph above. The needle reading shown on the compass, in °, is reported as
50 °
